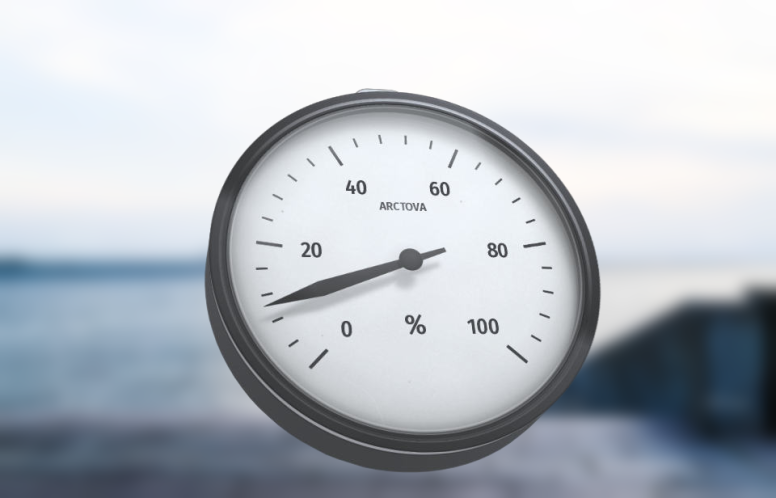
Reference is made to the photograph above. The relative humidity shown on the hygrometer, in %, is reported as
10 %
